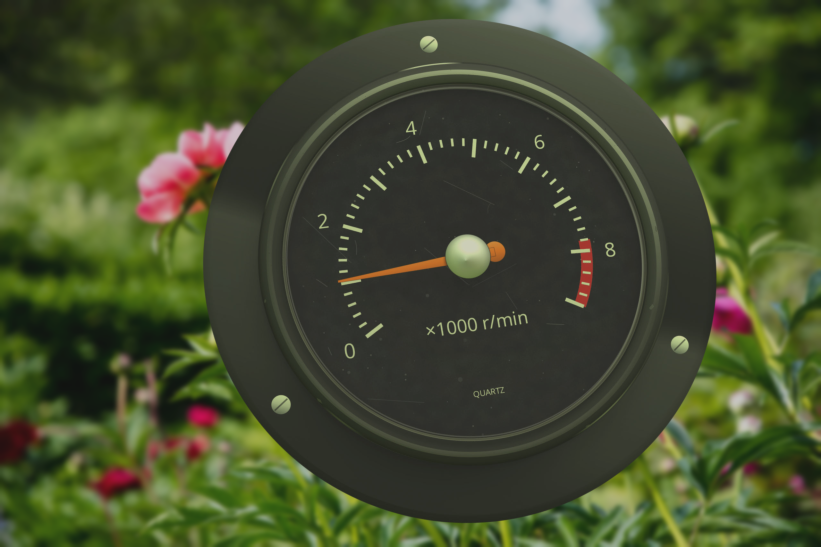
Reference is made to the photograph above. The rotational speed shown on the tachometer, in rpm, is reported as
1000 rpm
